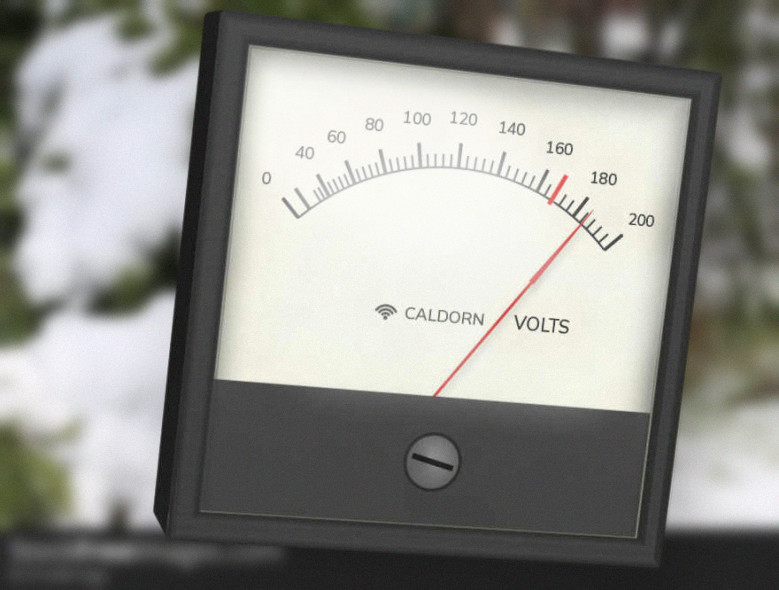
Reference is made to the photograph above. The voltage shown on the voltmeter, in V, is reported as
184 V
